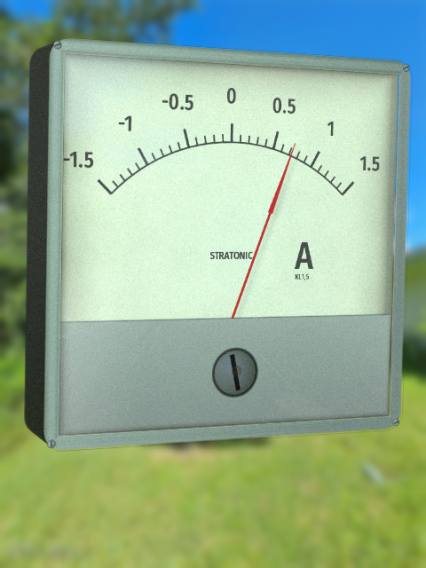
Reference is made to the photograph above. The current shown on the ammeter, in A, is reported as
0.7 A
